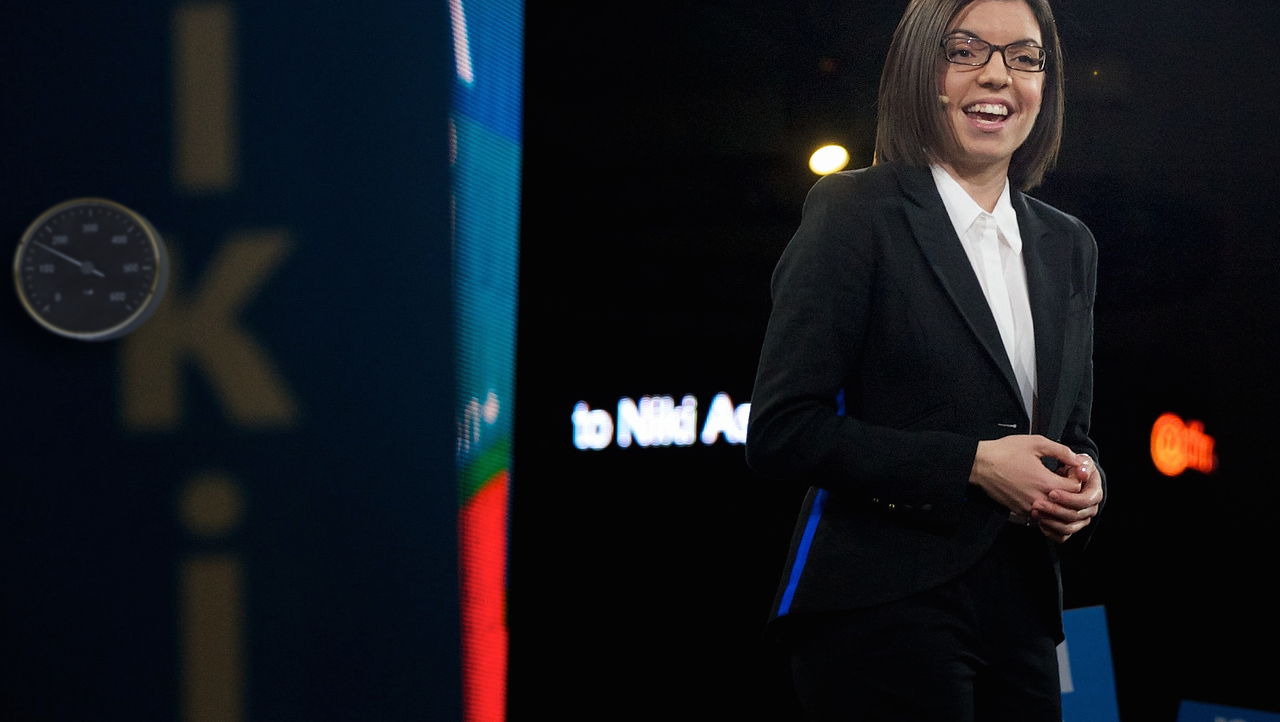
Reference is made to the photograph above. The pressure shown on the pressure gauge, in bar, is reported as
160 bar
